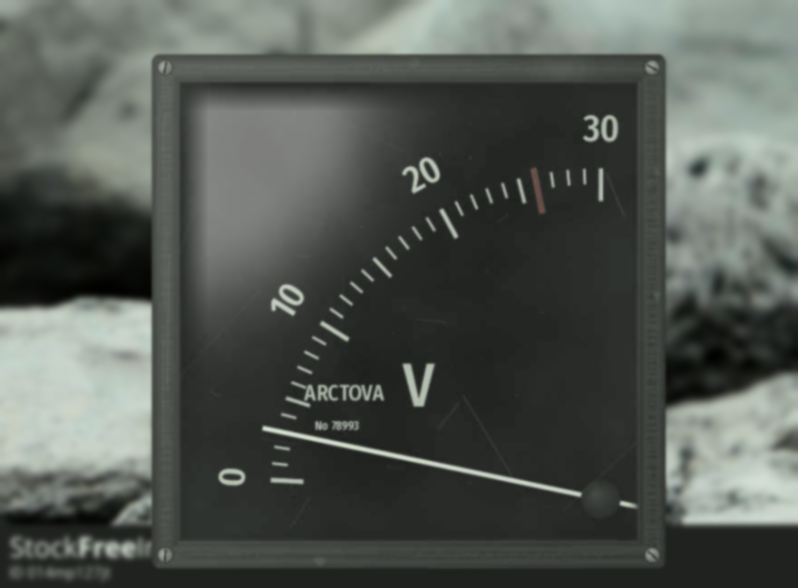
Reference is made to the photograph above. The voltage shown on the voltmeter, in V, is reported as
3 V
